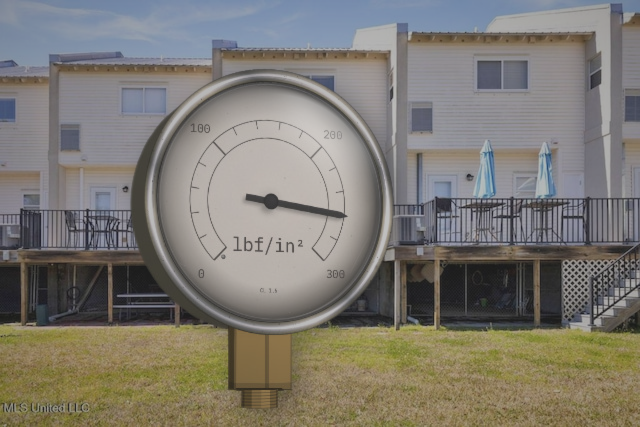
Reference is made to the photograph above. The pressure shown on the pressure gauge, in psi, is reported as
260 psi
